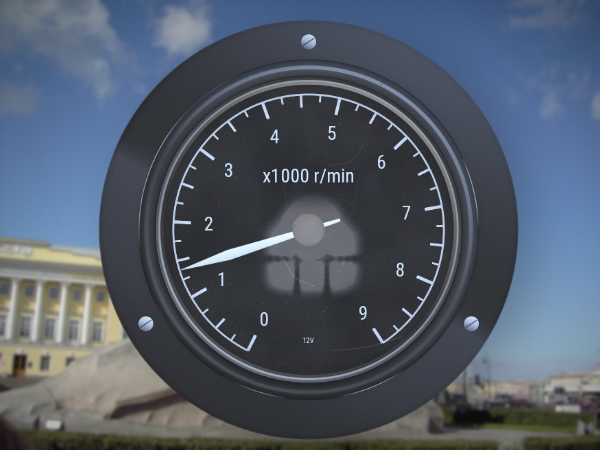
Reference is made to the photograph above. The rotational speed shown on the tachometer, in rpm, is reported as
1375 rpm
